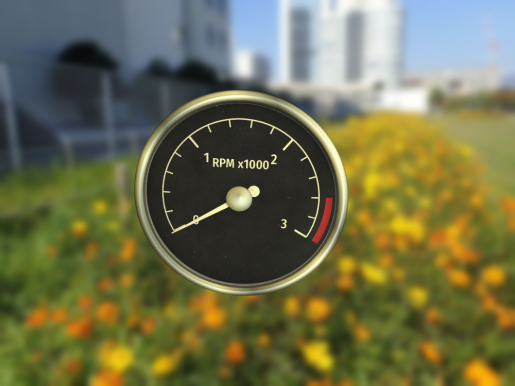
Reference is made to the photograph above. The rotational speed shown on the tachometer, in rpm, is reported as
0 rpm
